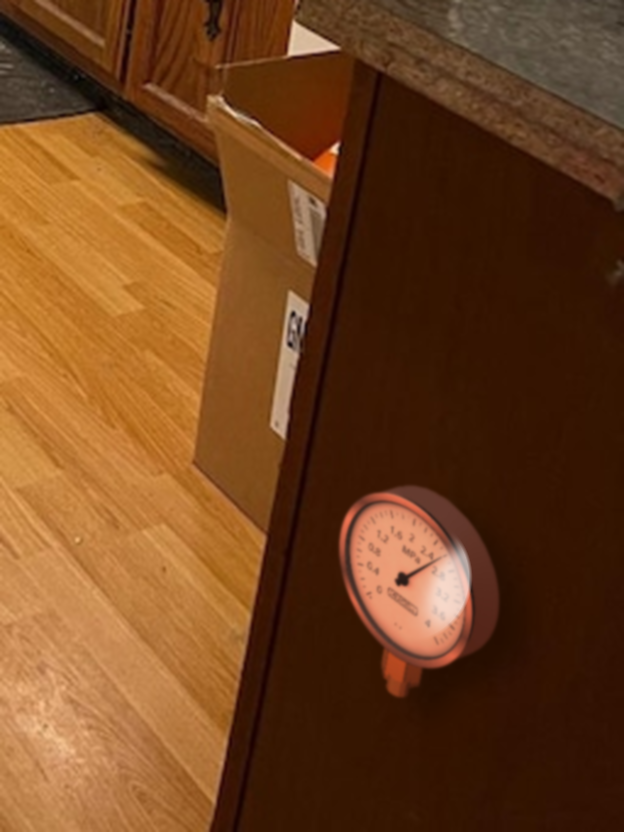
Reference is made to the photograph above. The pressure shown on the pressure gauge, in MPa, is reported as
2.6 MPa
